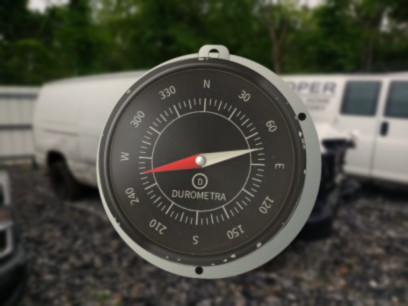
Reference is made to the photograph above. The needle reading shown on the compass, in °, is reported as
255 °
